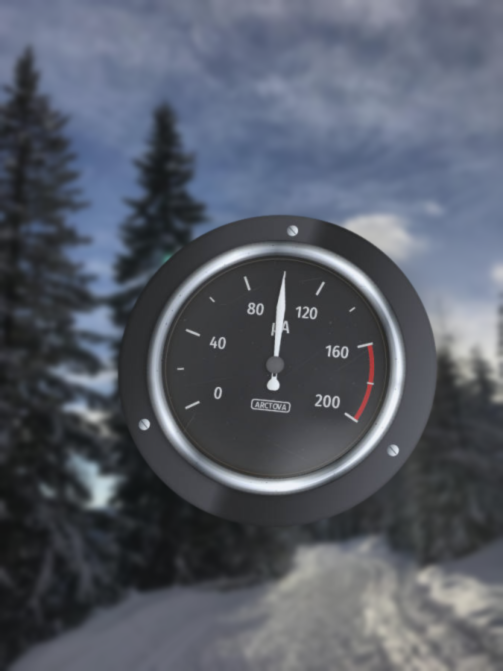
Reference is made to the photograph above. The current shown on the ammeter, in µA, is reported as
100 µA
